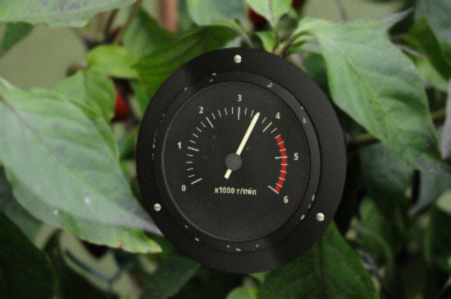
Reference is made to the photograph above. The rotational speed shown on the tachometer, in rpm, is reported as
3600 rpm
